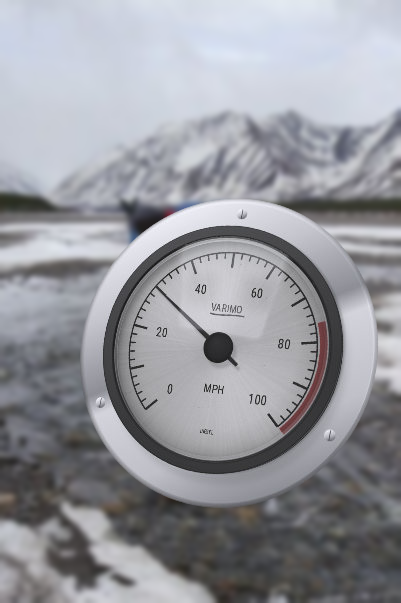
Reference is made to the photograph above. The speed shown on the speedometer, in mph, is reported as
30 mph
